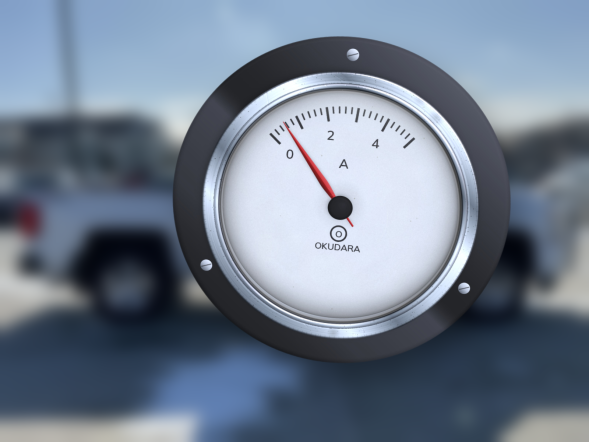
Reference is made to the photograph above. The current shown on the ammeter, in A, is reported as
0.6 A
